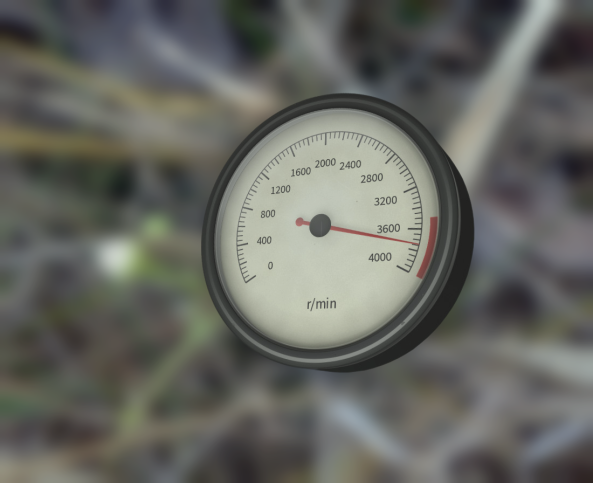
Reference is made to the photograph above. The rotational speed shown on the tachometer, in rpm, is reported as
3750 rpm
